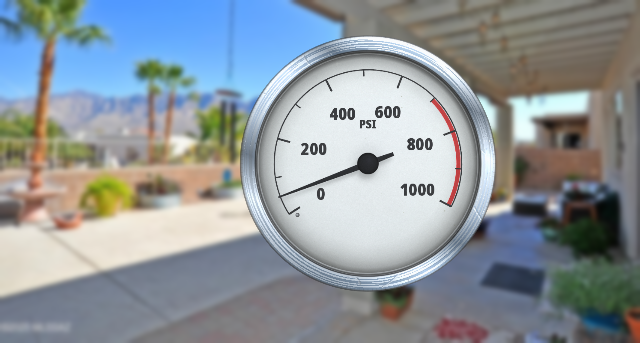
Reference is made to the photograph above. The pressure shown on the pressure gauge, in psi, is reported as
50 psi
